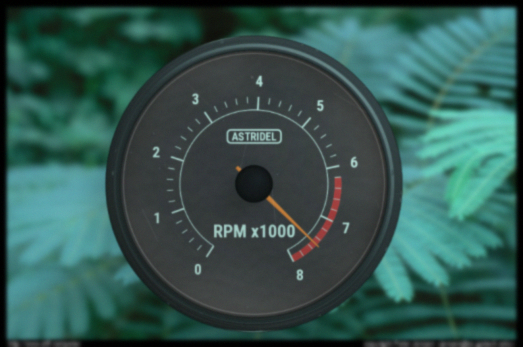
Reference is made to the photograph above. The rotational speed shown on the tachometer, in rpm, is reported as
7500 rpm
